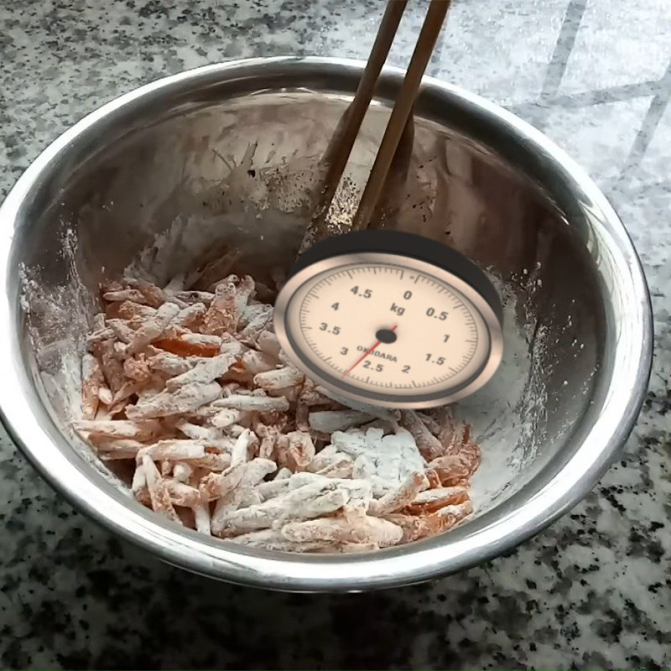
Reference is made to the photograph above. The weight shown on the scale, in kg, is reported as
2.75 kg
